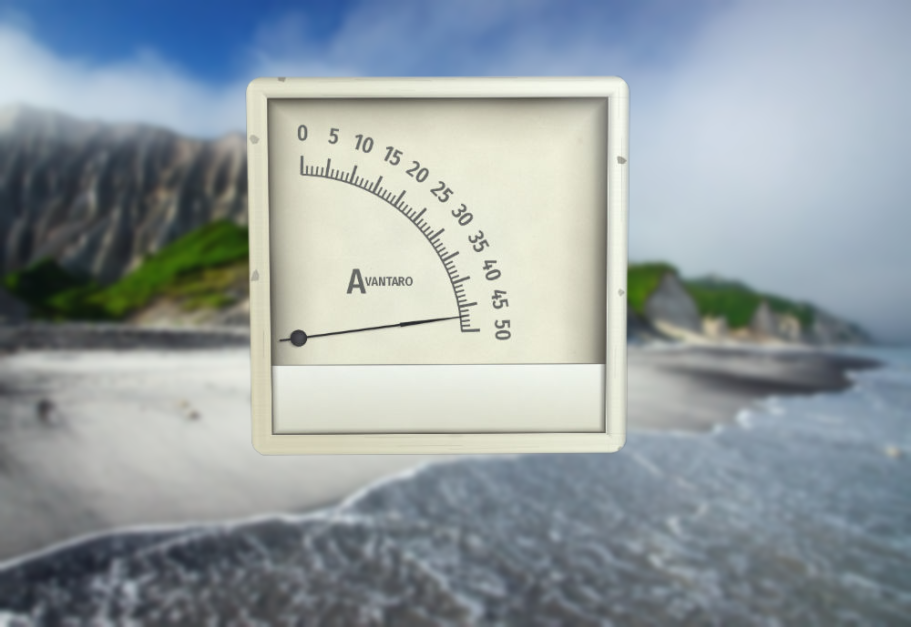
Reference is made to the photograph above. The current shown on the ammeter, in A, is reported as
47 A
